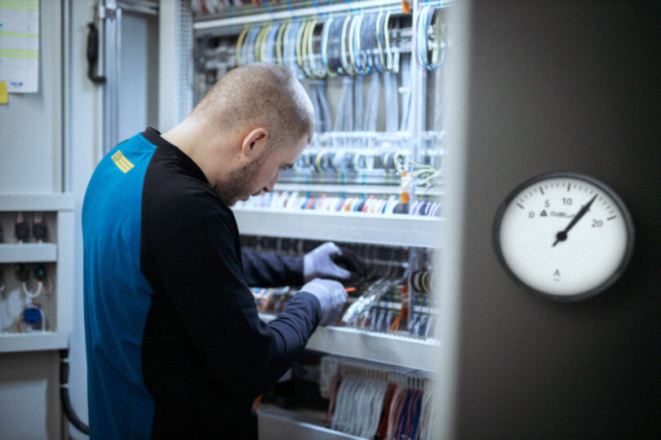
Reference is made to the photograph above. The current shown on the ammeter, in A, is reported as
15 A
